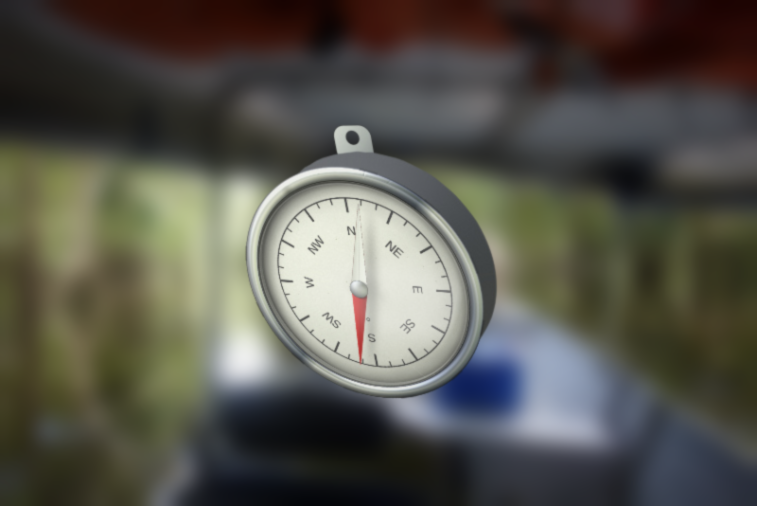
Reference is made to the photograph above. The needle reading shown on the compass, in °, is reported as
190 °
